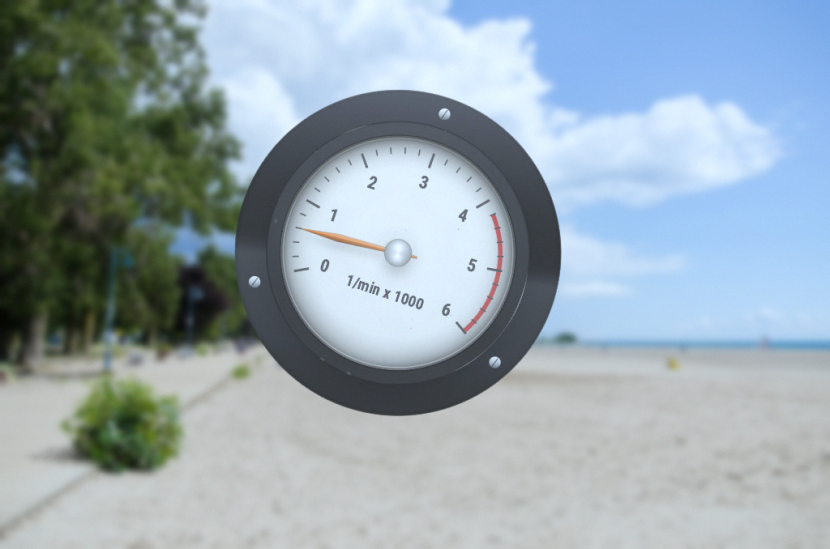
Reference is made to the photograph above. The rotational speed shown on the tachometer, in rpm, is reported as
600 rpm
